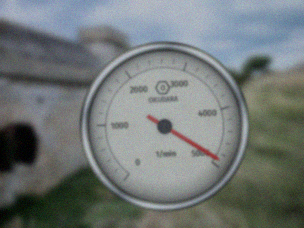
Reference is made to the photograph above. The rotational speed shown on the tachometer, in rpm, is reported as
4900 rpm
